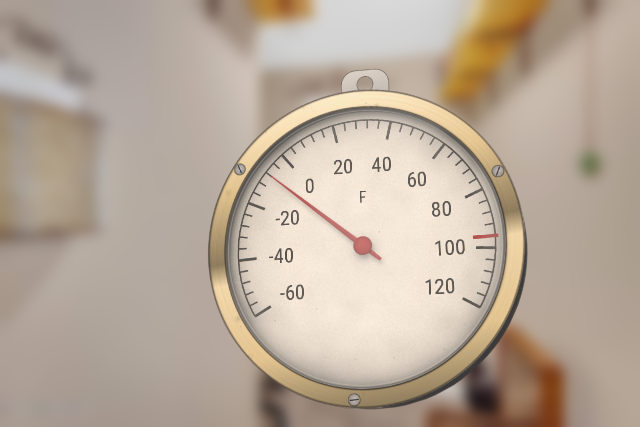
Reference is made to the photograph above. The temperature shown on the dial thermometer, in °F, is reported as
-8 °F
